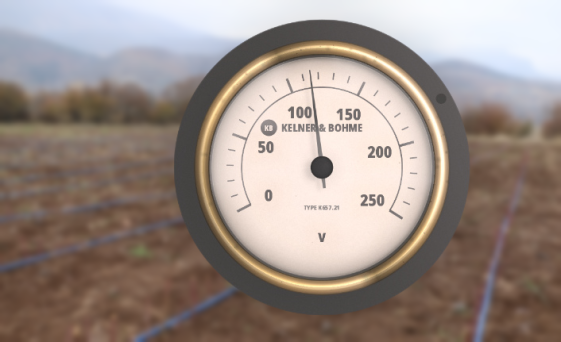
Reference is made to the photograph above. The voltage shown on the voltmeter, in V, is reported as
115 V
